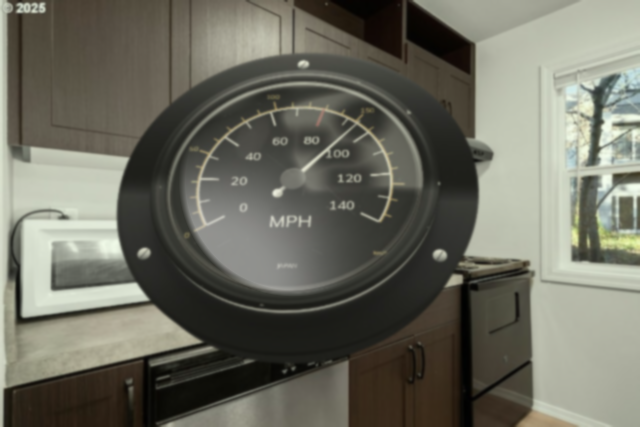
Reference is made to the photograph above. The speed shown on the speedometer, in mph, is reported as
95 mph
